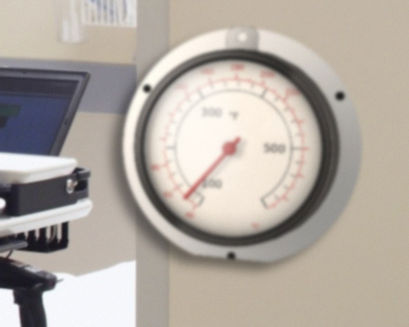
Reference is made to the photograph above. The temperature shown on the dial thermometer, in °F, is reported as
120 °F
